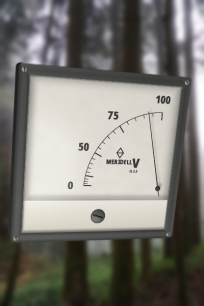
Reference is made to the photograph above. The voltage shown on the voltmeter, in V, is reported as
92.5 V
